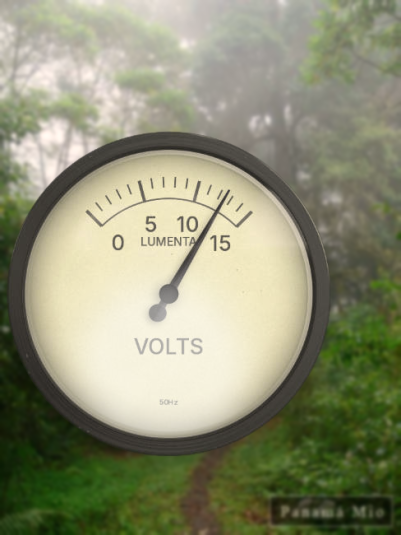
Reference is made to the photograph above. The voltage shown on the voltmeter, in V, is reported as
12.5 V
